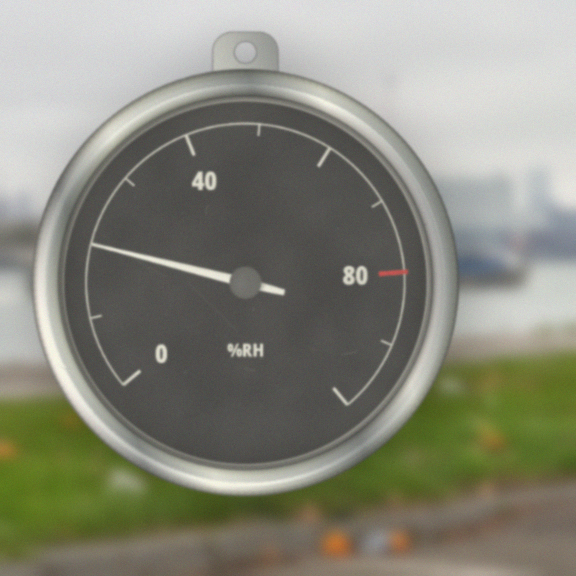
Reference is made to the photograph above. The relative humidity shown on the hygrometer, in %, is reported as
20 %
